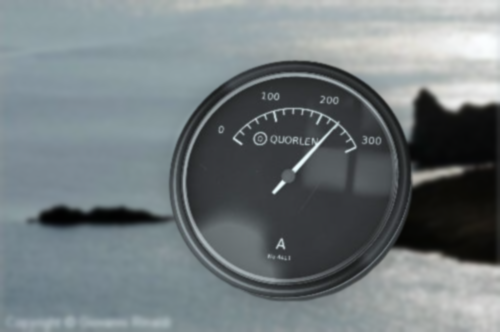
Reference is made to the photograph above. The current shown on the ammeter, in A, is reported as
240 A
